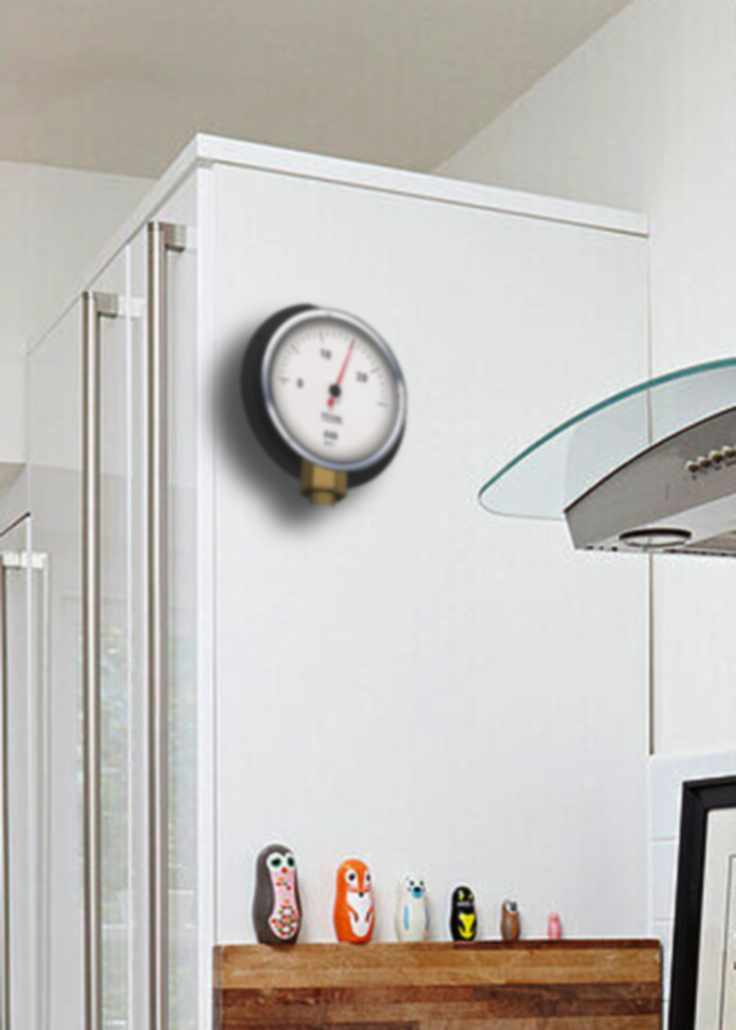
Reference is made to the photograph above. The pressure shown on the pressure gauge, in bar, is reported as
15 bar
